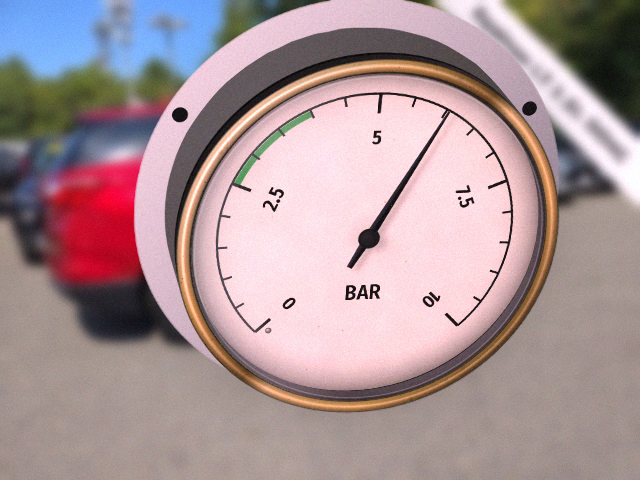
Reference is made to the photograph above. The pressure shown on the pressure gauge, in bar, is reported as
6 bar
